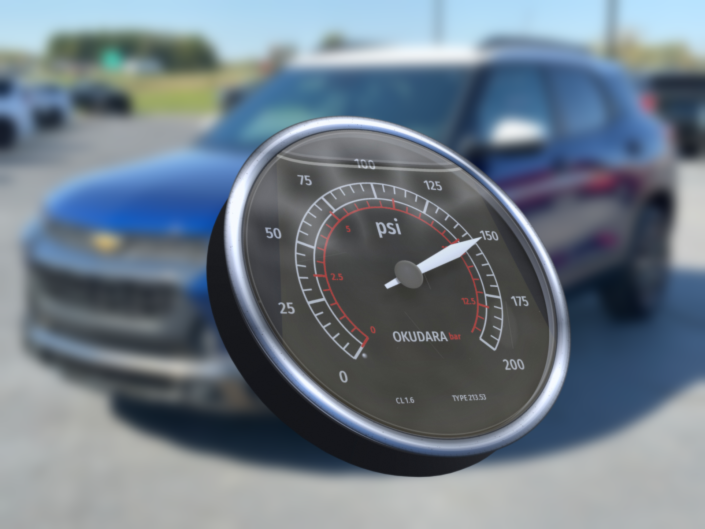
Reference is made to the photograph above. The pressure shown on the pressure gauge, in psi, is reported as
150 psi
